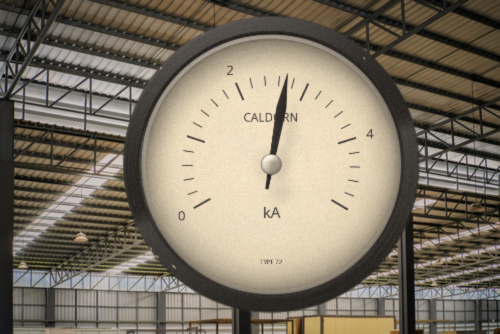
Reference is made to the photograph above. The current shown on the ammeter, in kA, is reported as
2.7 kA
